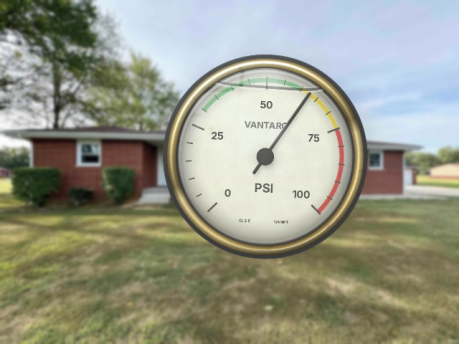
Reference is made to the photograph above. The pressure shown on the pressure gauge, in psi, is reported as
62.5 psi
